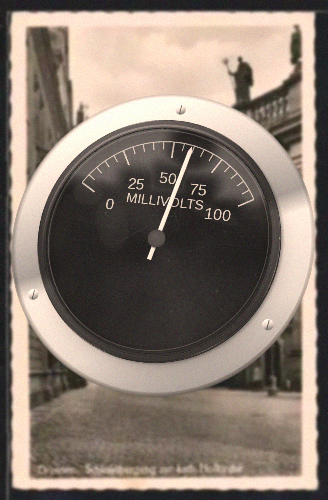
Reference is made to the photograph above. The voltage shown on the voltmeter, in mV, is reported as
60 mV
